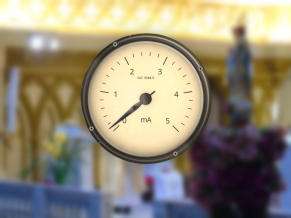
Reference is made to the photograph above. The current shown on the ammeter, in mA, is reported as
0.1 mA
